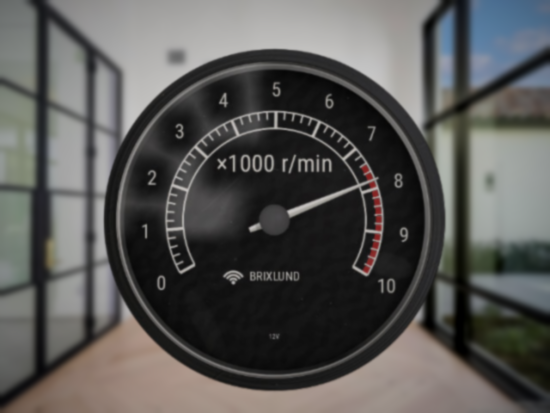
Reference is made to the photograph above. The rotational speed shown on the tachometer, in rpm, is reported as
7800 rpm
